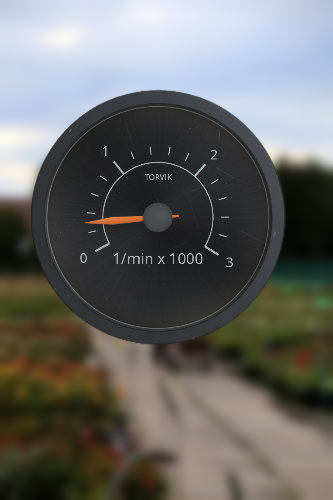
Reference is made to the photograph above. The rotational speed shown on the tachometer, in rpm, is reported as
300 rpm
